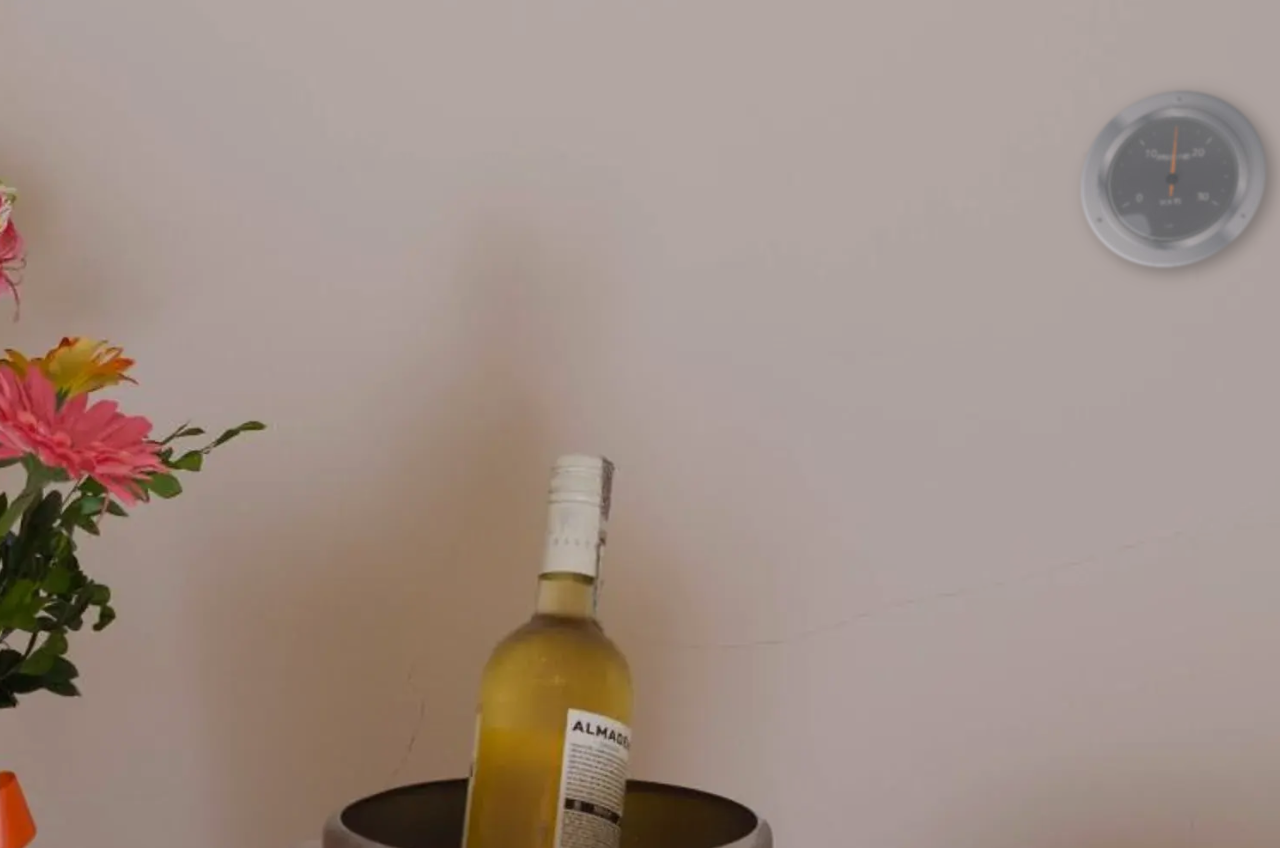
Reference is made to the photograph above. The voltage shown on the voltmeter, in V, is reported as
15 V
